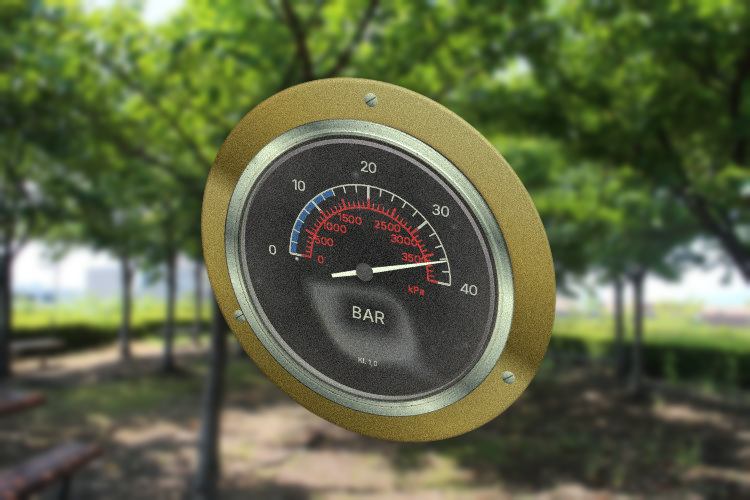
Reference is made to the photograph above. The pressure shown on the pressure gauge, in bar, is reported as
36 bar
